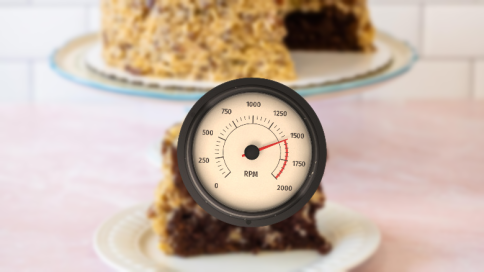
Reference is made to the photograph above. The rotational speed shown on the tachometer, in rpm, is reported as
1500 rpm
